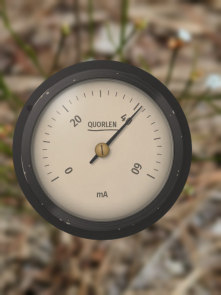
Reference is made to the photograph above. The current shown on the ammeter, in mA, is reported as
41 mA
